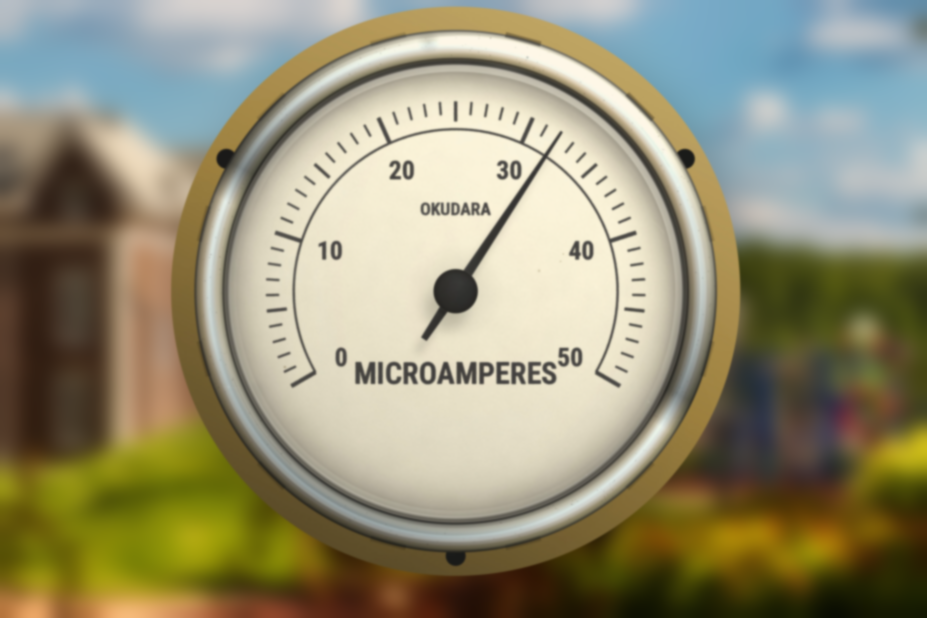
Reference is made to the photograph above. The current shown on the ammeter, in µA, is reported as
32 µA
